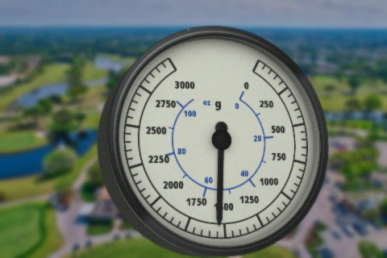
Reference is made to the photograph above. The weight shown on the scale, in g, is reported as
1550 g
